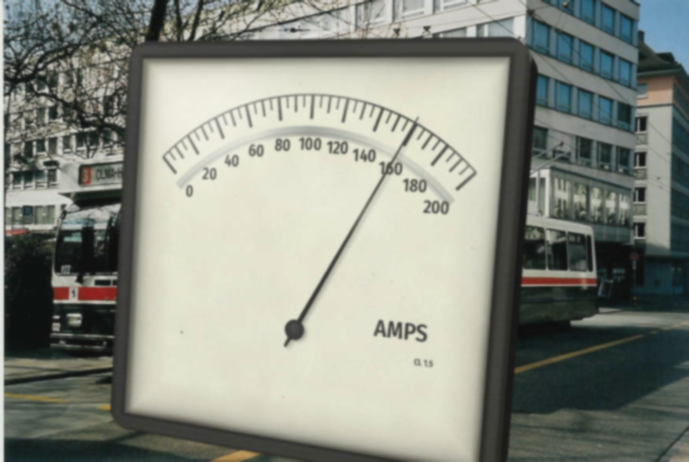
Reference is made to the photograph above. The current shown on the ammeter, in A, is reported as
160 A
